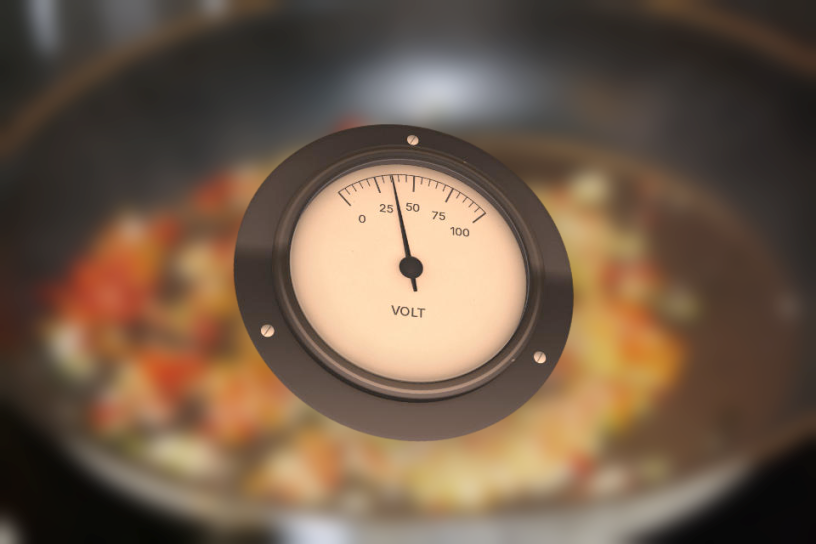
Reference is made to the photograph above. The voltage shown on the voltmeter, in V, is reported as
35 V
